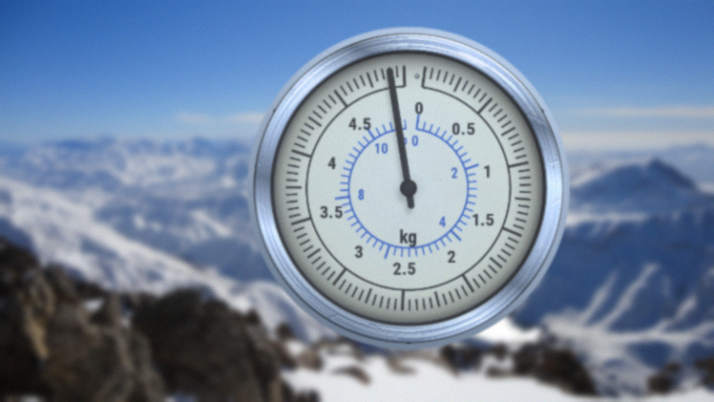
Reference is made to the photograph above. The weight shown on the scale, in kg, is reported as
4.9 kg
